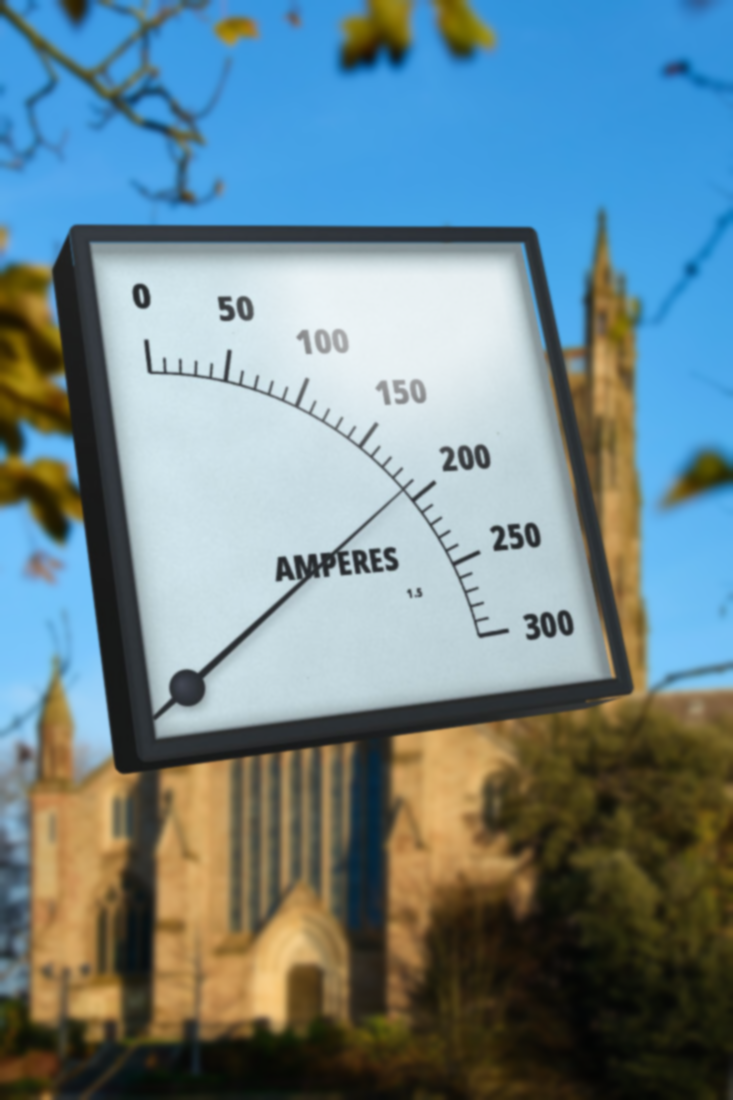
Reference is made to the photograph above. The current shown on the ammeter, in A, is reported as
190 A
